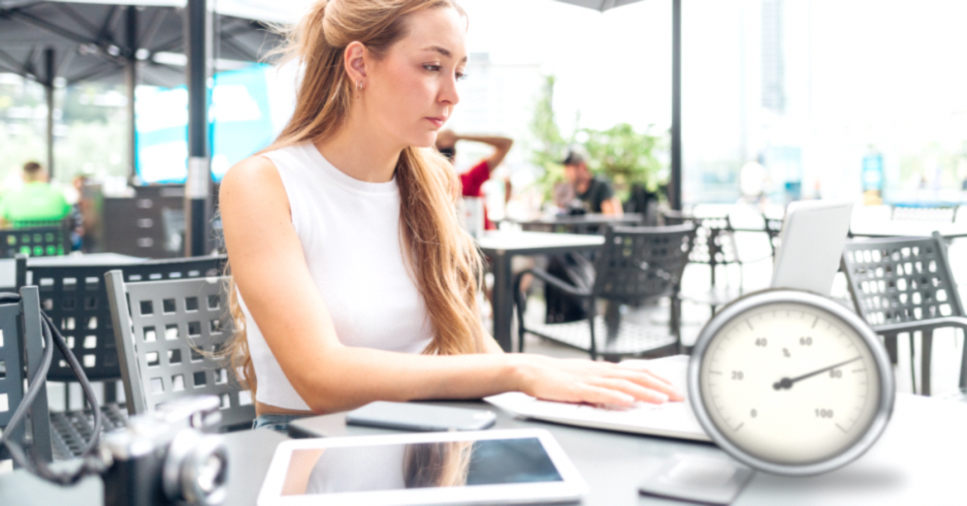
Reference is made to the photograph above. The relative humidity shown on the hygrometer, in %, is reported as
76 %
